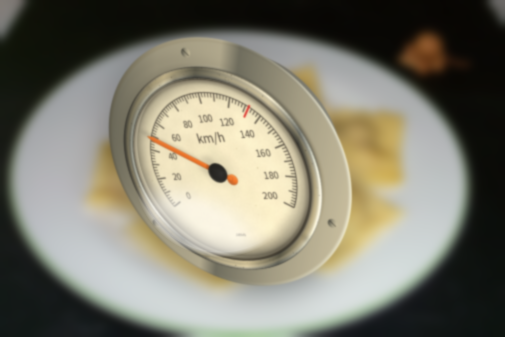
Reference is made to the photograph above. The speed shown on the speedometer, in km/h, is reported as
50 km/h
